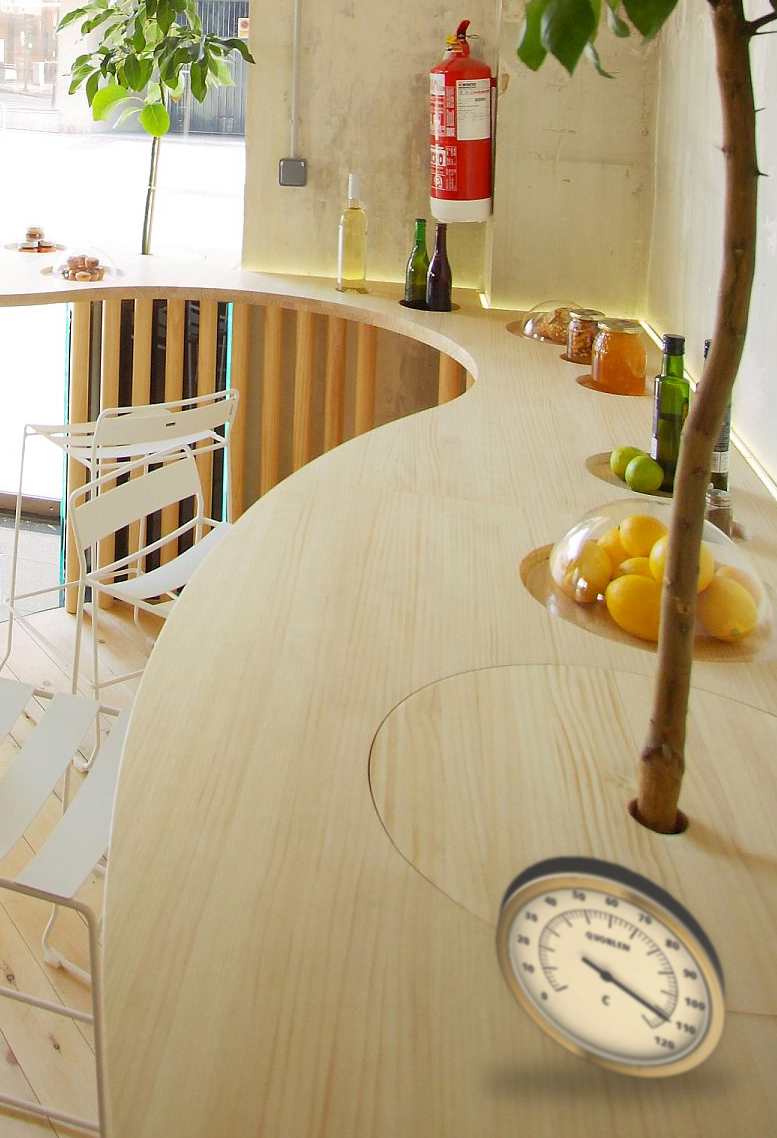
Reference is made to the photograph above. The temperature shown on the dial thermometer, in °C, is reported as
110 °C
